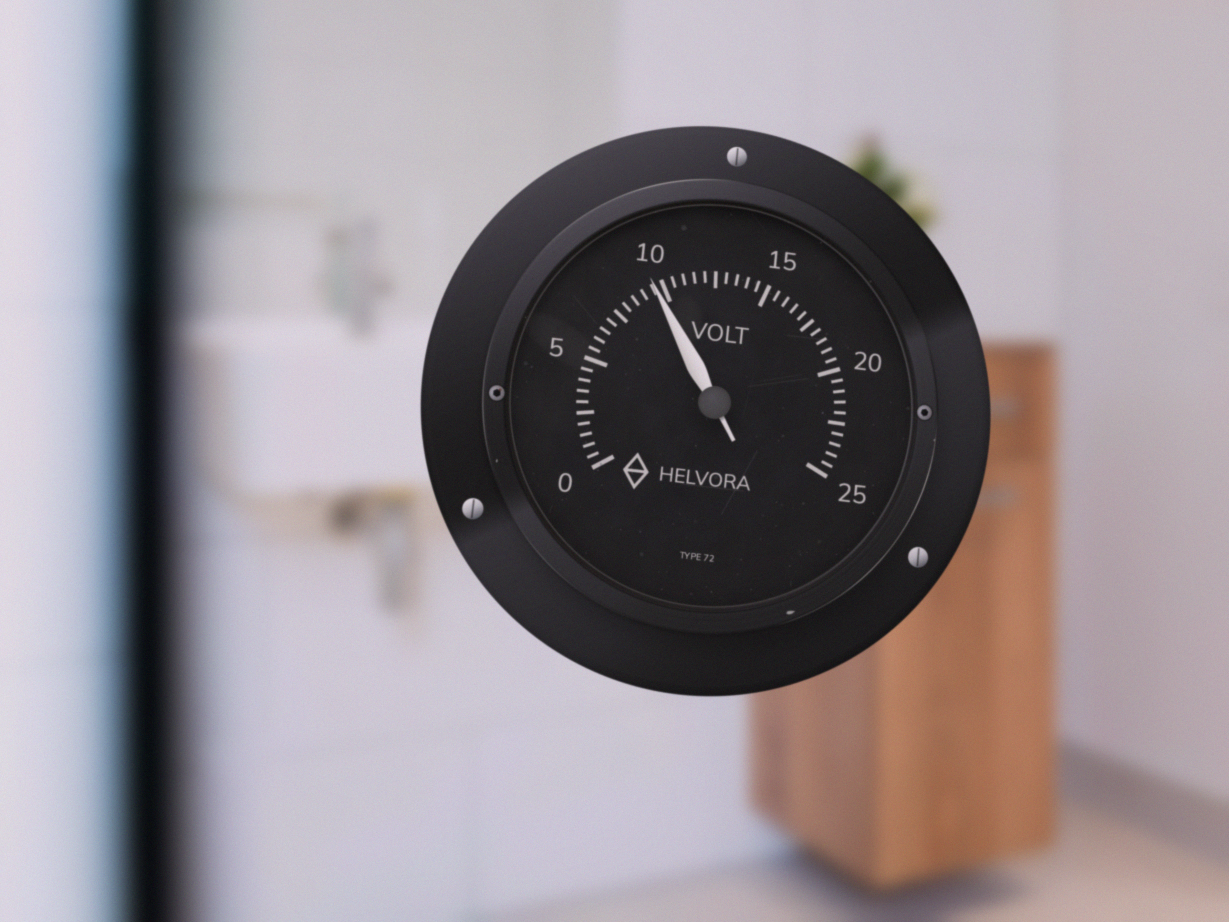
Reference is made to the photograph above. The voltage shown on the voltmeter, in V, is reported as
9.5 V
